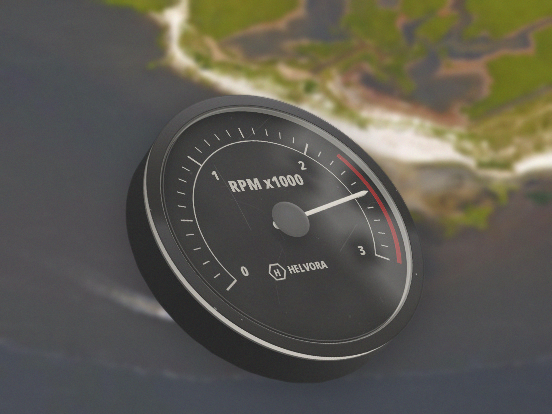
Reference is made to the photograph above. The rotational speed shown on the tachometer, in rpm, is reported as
2500 rpm
